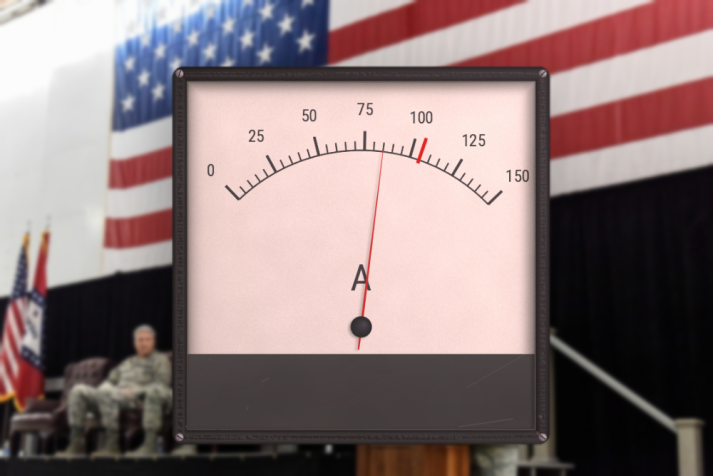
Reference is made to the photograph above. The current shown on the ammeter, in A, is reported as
85 A
